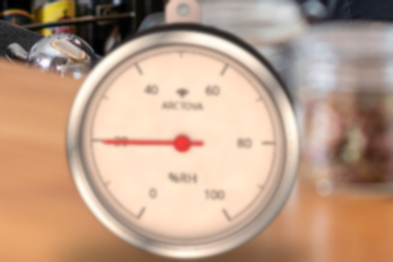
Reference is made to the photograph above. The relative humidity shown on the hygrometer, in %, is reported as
20 %
